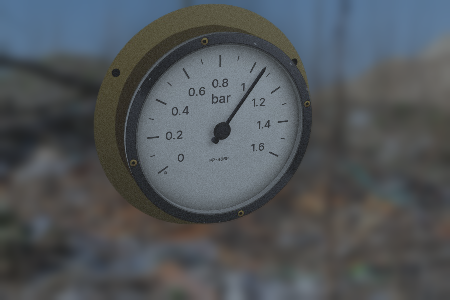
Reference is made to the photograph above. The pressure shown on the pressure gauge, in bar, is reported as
1.05 bar
